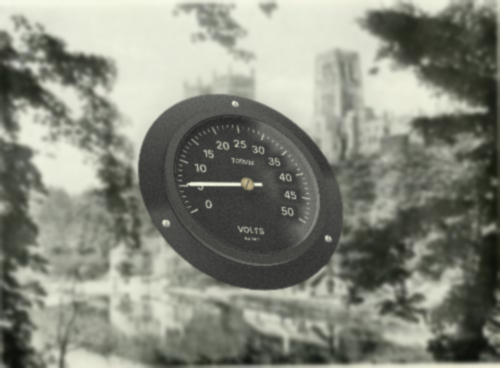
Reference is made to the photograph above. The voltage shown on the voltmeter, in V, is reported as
5 V
